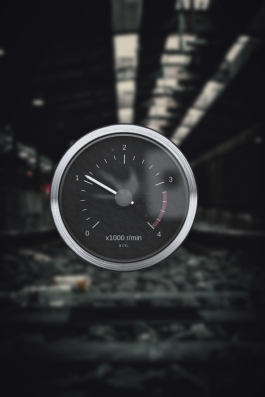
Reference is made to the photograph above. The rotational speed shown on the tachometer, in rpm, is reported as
1100 rpm
